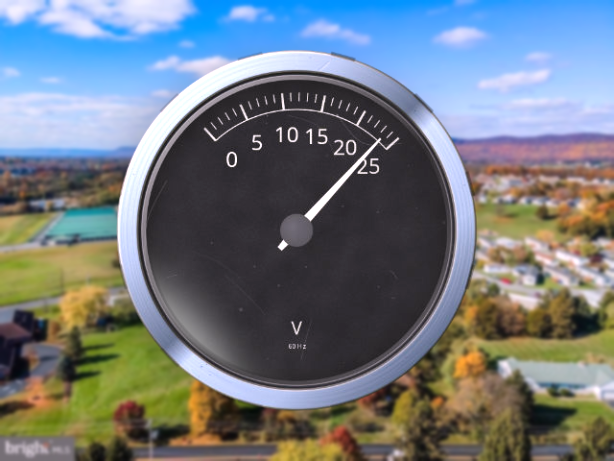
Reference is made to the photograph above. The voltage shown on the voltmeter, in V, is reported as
23.5 V
